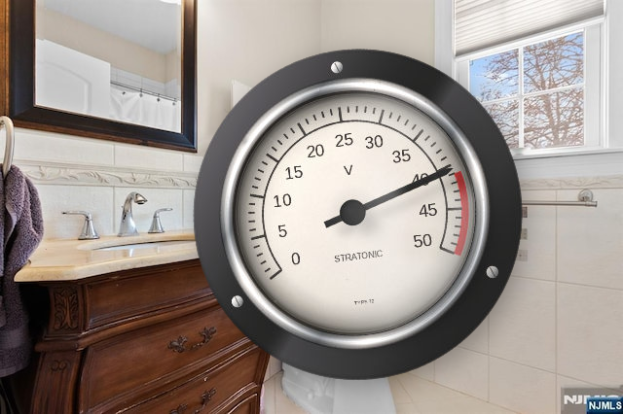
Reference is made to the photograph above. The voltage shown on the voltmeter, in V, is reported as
40.5 V
